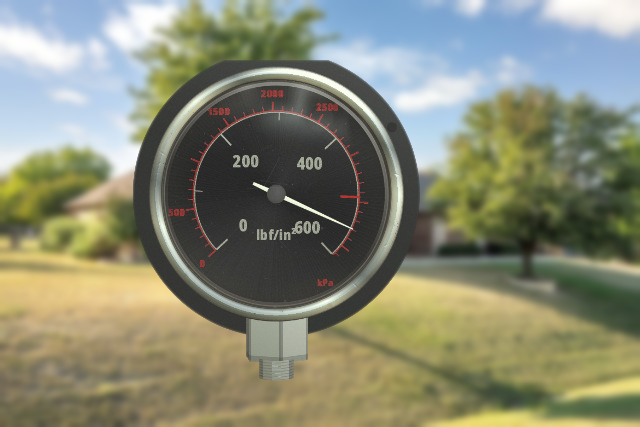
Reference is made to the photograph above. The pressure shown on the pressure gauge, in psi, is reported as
550 psi
